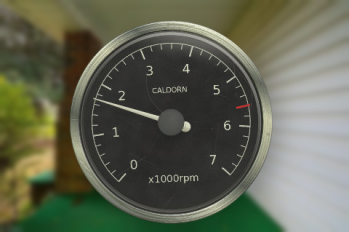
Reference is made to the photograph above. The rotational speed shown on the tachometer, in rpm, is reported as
1700 rpm
